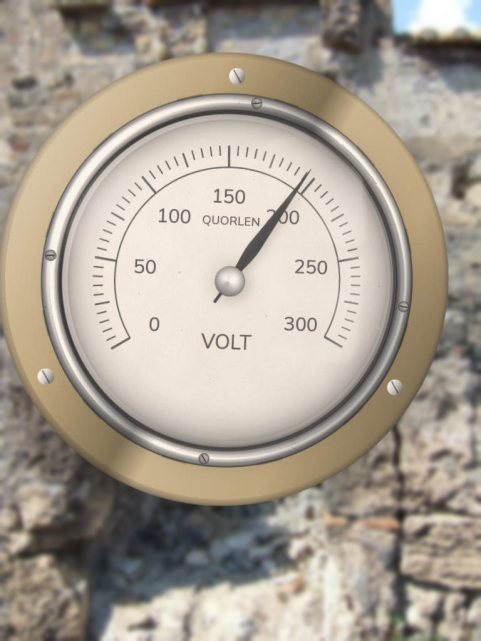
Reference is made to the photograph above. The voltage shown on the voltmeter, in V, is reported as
195 V
